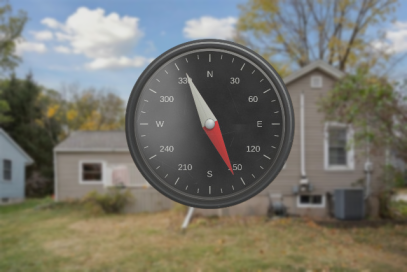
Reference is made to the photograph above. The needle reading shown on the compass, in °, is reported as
155 °
